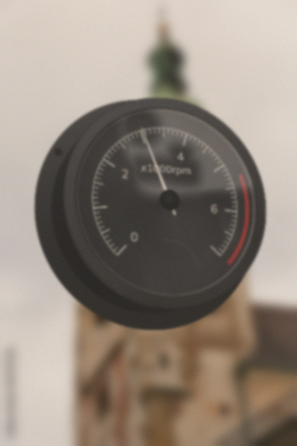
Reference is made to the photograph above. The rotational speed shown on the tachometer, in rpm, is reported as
3000 rpm
